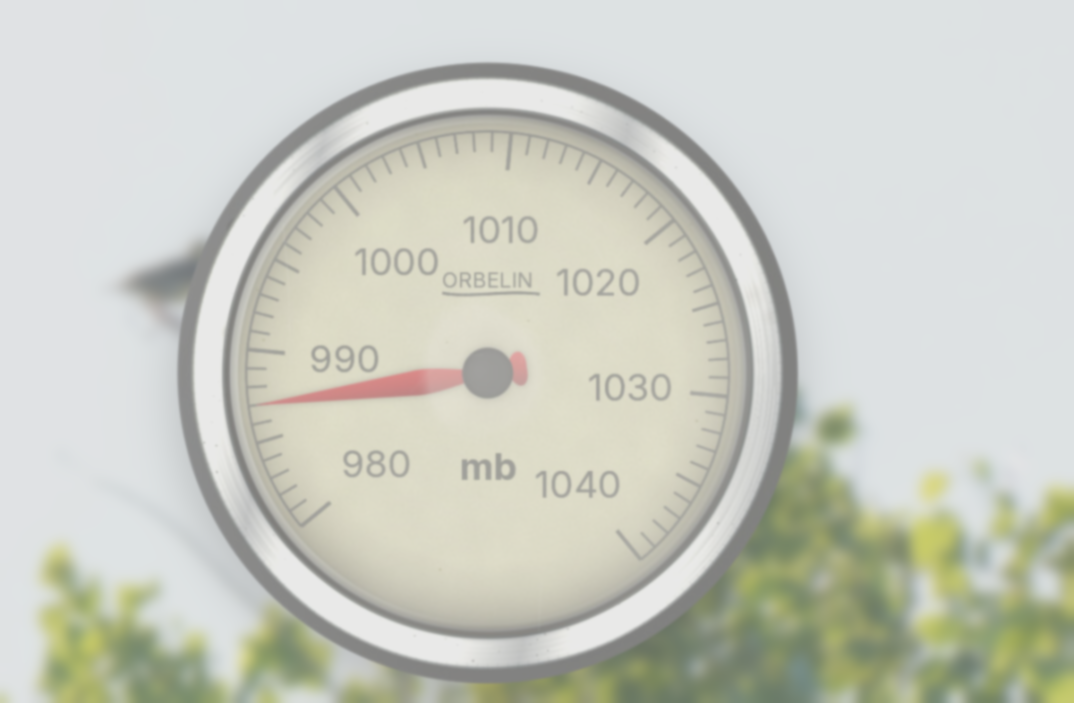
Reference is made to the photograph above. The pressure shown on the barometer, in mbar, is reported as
987 mbar
